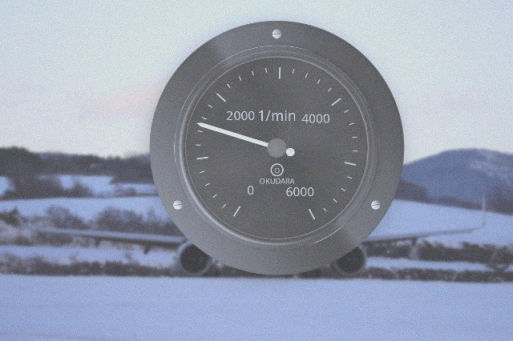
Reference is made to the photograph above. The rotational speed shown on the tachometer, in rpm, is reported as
1500 rpm
